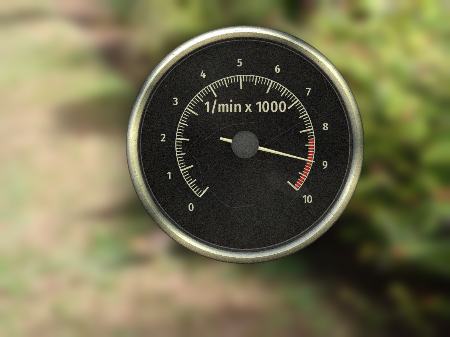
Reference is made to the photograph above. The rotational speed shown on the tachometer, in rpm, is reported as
9000 rpm
